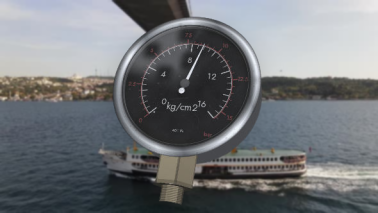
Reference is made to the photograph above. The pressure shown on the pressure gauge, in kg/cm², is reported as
9 kg/cm²
